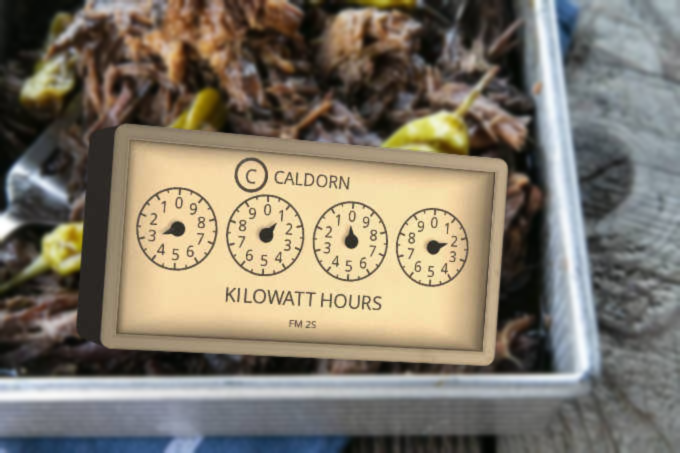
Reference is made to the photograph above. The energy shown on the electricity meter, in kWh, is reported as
3102 kWh
